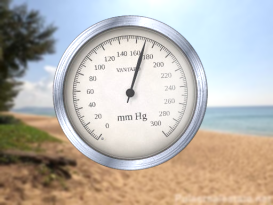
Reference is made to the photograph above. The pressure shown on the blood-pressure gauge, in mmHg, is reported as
170 mmHg
